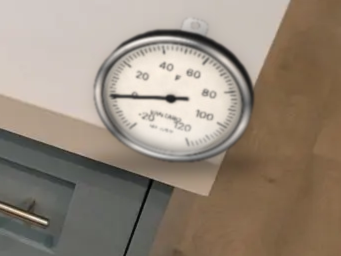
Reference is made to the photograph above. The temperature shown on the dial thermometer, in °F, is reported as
0 °F
